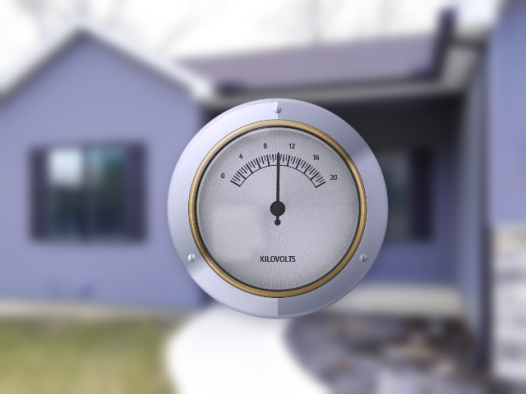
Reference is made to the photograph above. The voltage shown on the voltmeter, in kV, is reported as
10 kV
